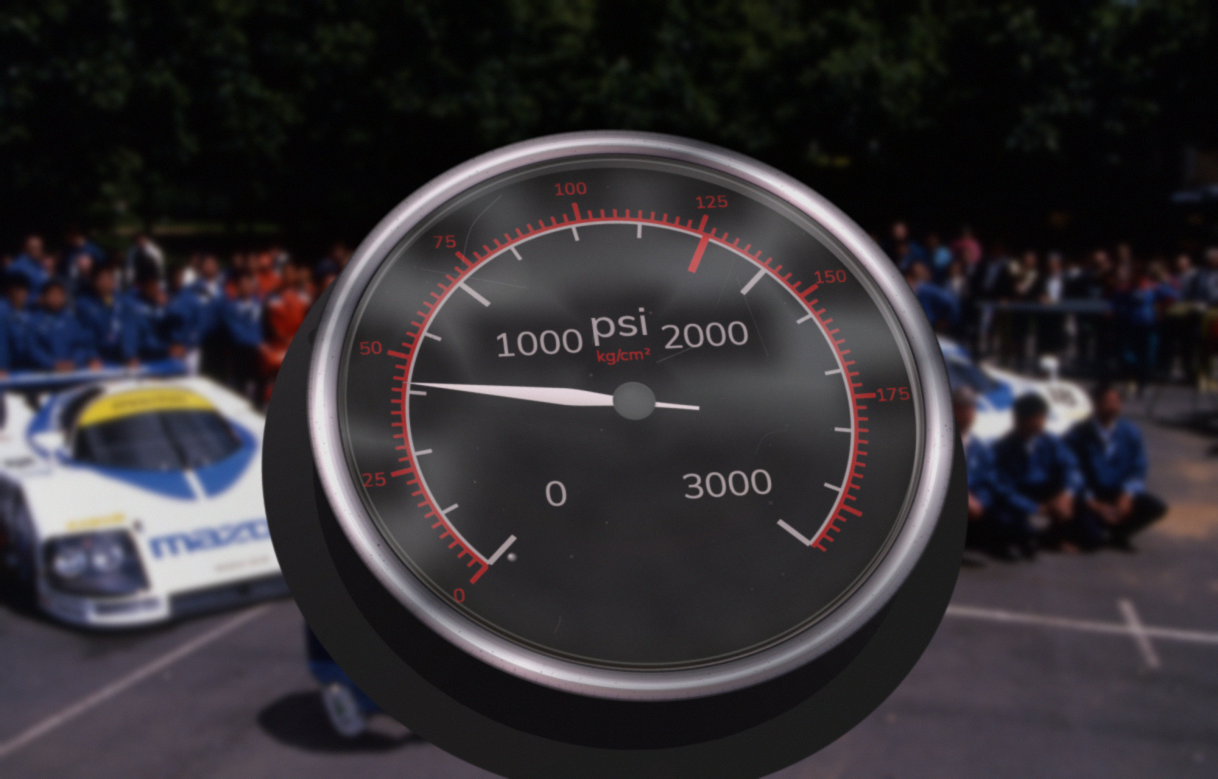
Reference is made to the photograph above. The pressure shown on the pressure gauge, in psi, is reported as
600 psi
